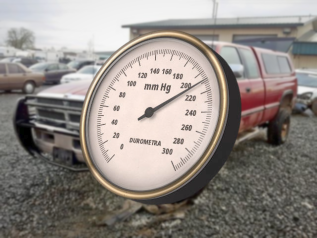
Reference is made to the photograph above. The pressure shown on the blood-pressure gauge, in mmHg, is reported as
210 mmHg
